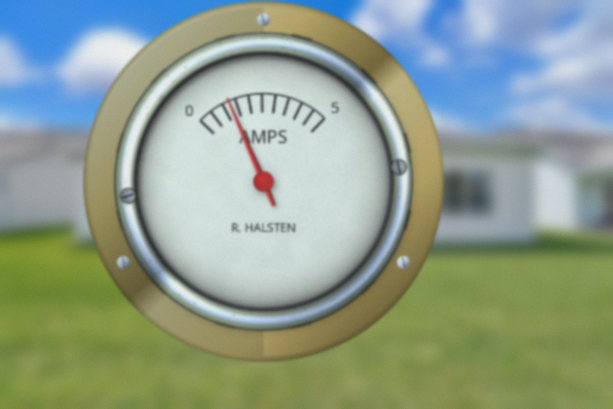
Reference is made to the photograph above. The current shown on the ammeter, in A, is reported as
1.25 A
